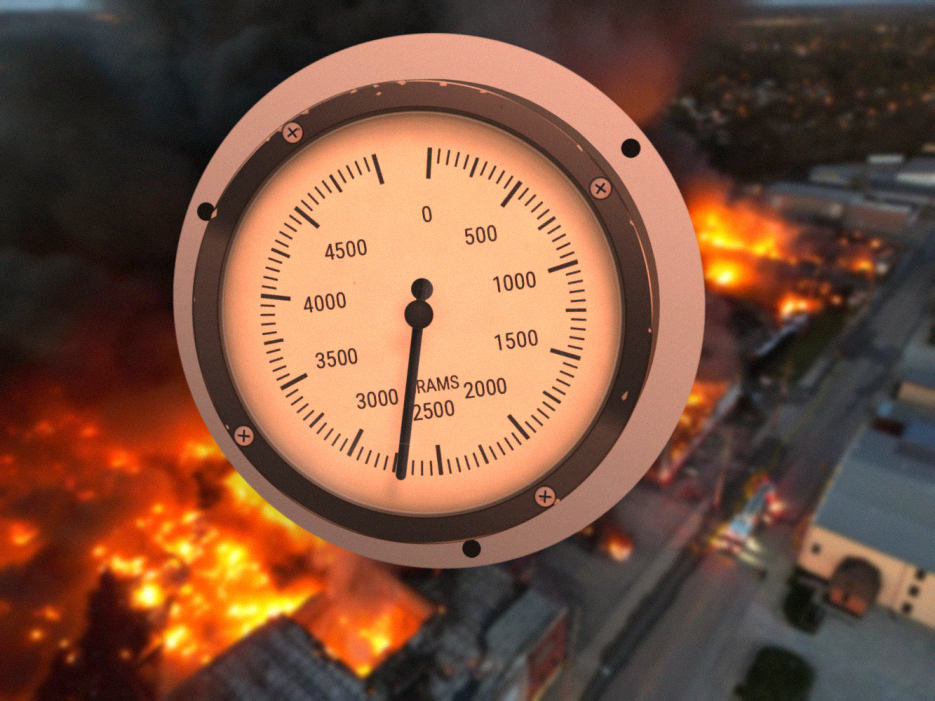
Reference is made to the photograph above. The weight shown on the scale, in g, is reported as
2700 g
